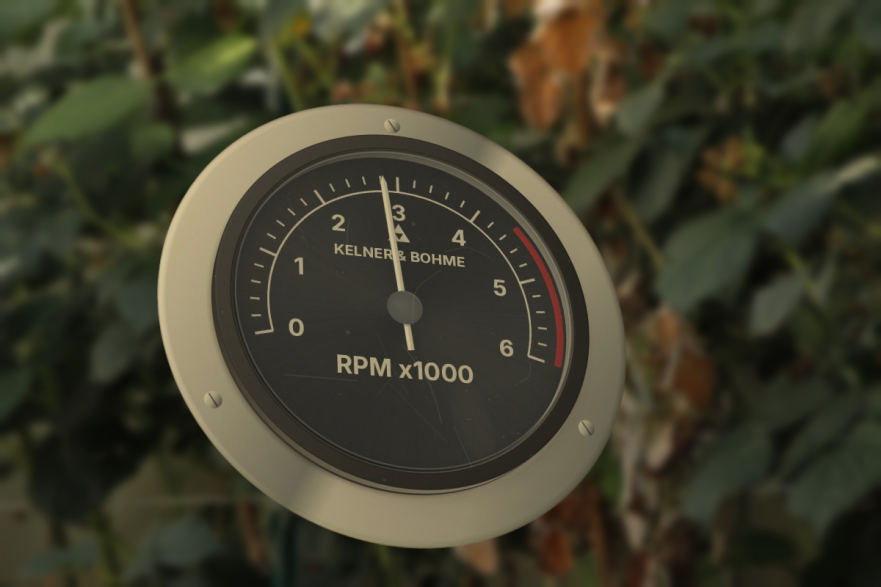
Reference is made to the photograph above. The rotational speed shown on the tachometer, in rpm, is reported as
2800 rpm
